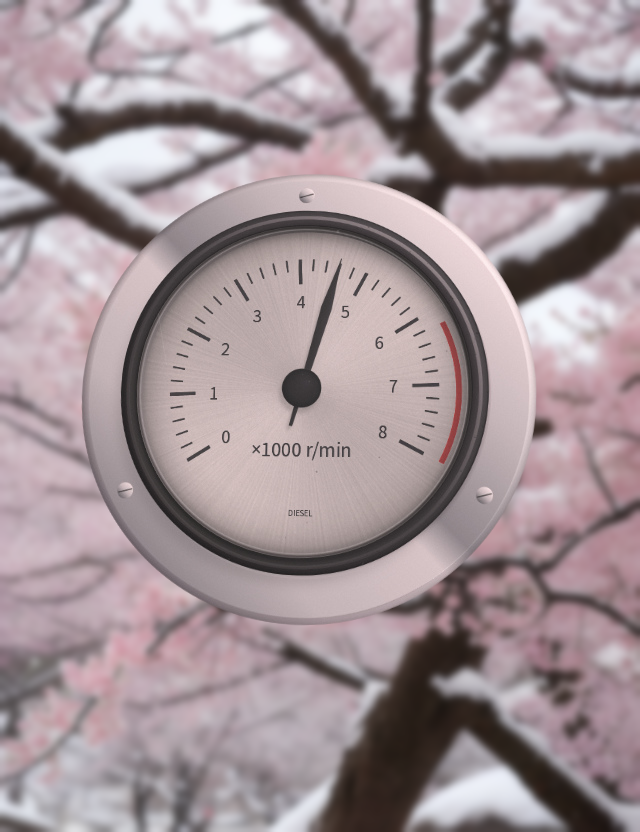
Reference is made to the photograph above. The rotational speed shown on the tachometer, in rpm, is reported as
4600 rpm
